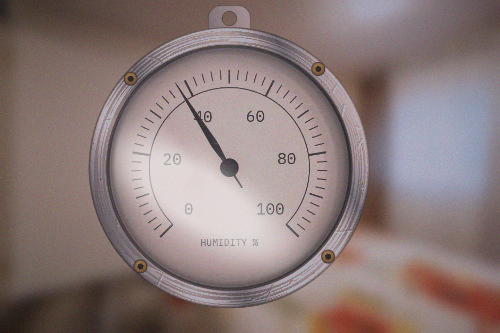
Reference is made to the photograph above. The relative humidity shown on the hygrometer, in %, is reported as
38 %
